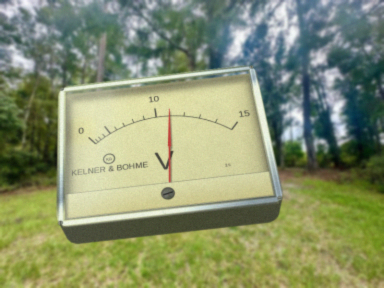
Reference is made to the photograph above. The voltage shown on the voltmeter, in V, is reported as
11 V
